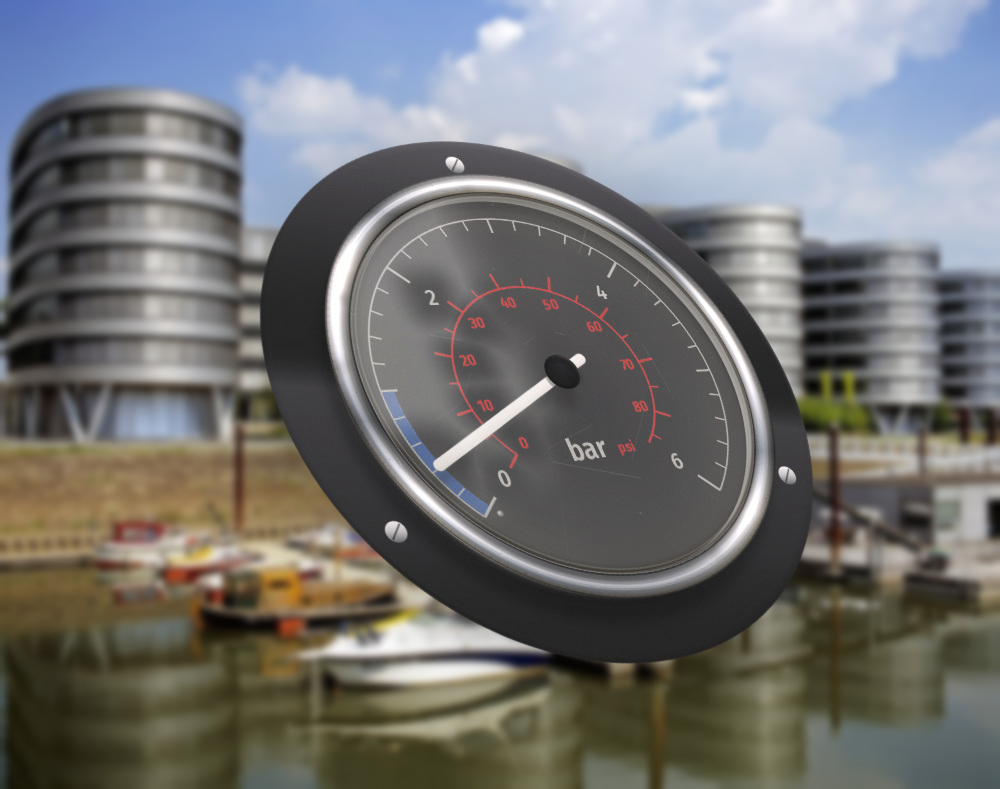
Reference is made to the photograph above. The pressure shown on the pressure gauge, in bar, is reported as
0.4 bar
